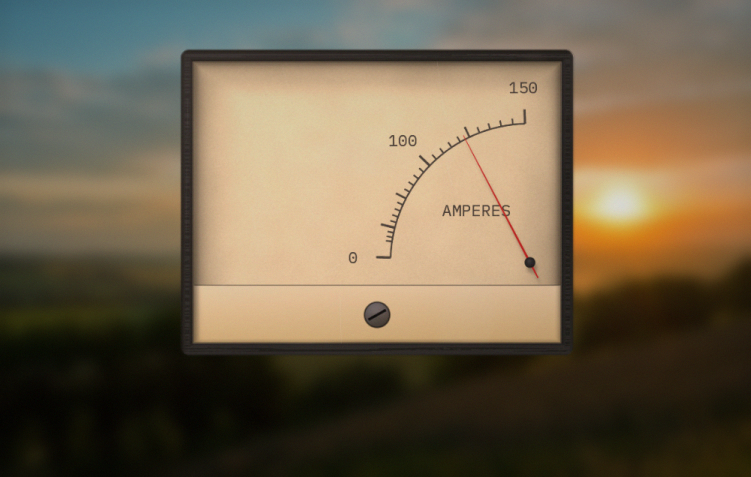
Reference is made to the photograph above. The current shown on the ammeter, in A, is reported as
122.5 A
